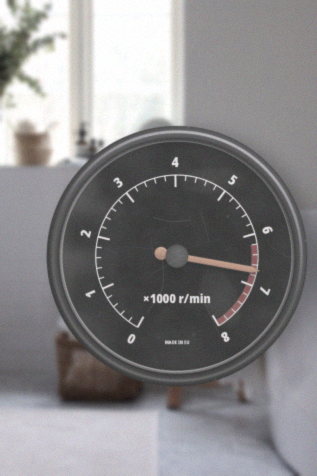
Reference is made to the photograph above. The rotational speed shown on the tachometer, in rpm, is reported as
6700 rpm
